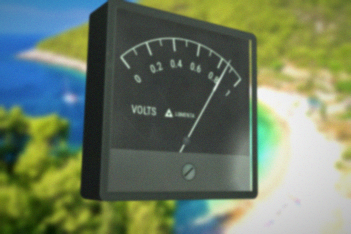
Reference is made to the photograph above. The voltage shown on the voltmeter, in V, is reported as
0.85 V
